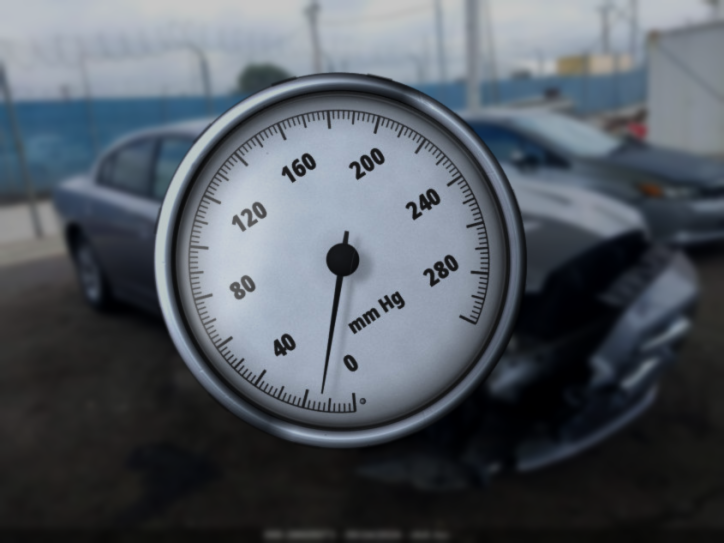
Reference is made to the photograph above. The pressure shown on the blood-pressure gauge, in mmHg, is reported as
14 mmHg
